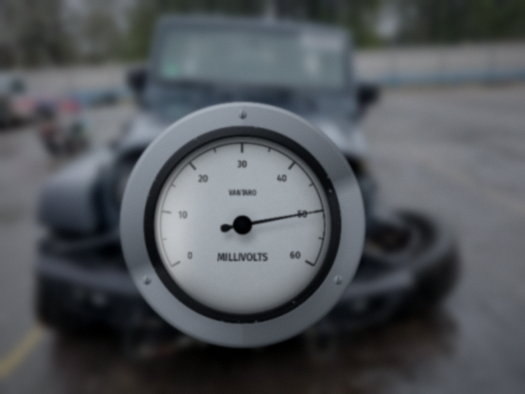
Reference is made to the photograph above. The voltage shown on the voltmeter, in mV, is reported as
50 mV
